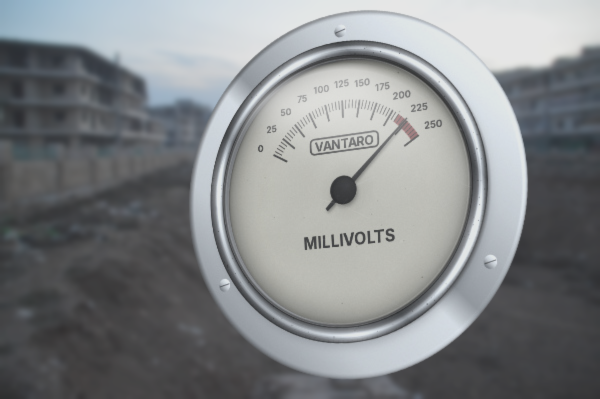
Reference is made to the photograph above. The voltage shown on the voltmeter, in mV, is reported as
225 mV
